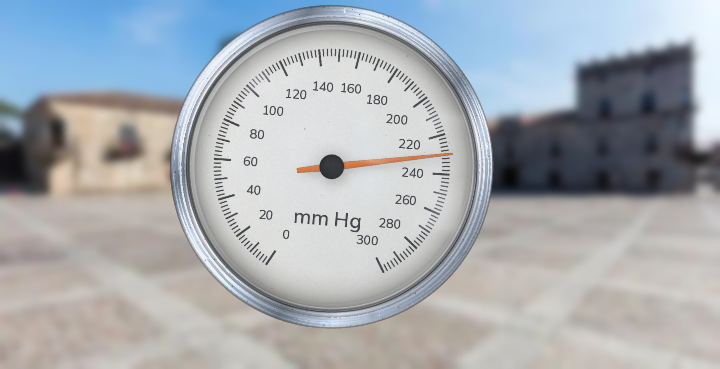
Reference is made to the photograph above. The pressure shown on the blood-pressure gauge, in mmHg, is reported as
230 mmHg
